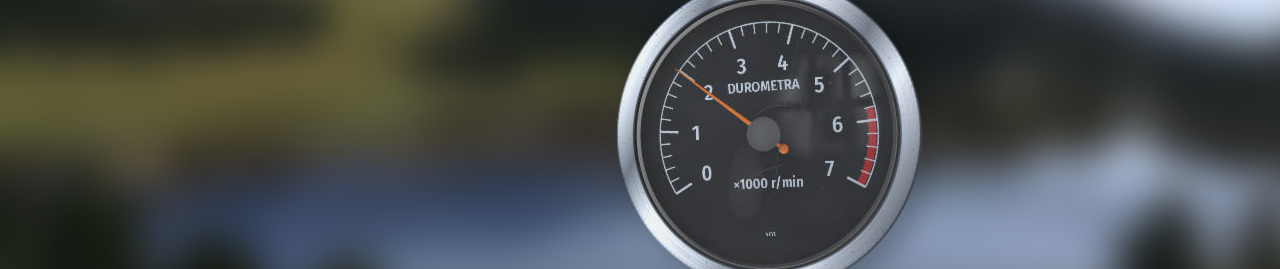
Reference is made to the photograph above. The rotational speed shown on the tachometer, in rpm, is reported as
2000 rpm
